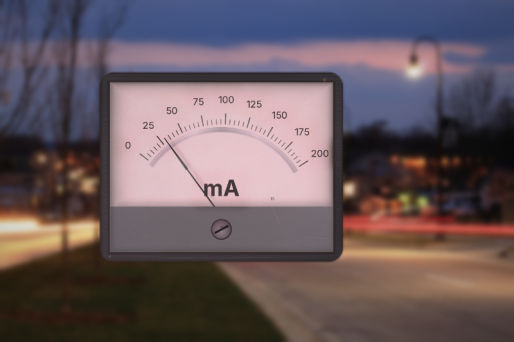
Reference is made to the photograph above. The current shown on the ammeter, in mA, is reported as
30 mA
